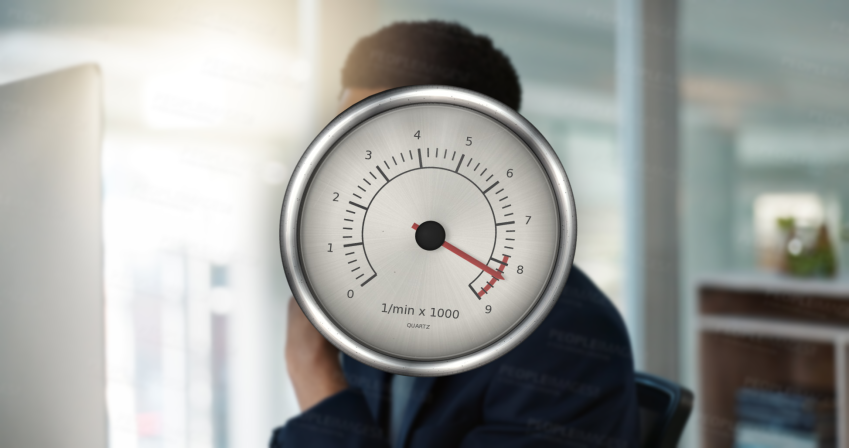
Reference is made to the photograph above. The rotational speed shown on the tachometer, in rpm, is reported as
8300 rpm
